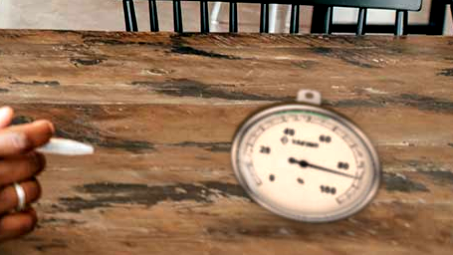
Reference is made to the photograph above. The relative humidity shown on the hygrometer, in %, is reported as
85 %
